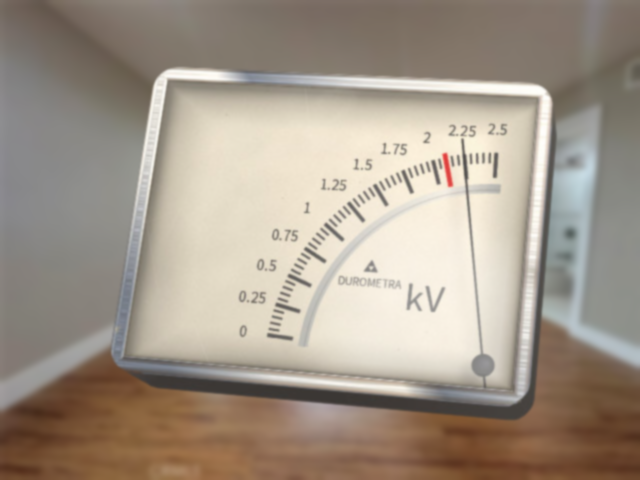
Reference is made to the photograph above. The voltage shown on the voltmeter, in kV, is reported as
2.25 kV
